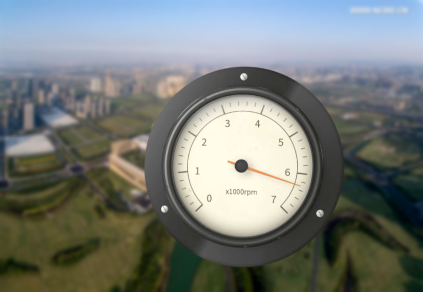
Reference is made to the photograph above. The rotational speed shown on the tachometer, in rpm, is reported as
6300 rpm
